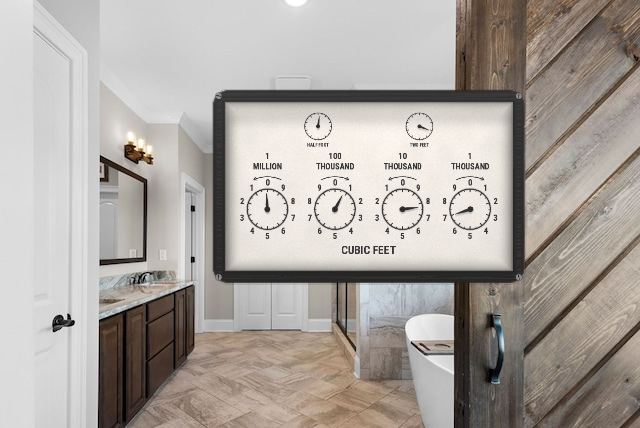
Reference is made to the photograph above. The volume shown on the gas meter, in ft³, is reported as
7700 ft³
